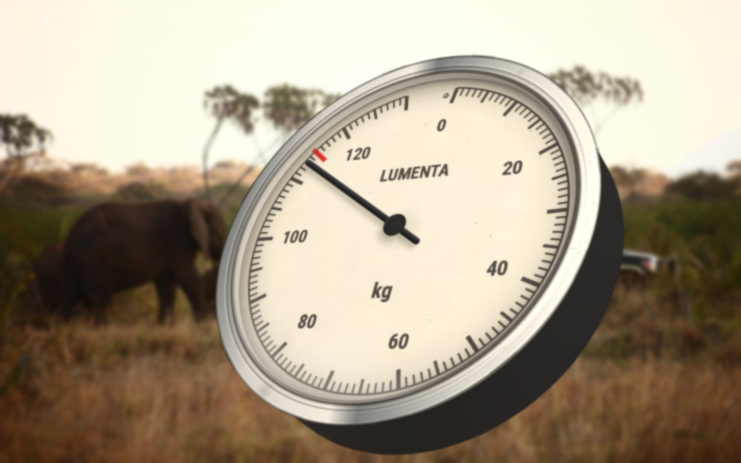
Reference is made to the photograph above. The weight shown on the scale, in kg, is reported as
113 kg
